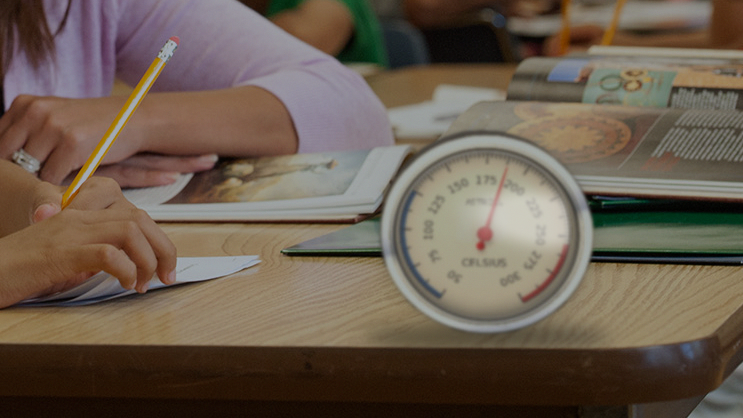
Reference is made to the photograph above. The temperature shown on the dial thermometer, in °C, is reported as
187.5 °C
